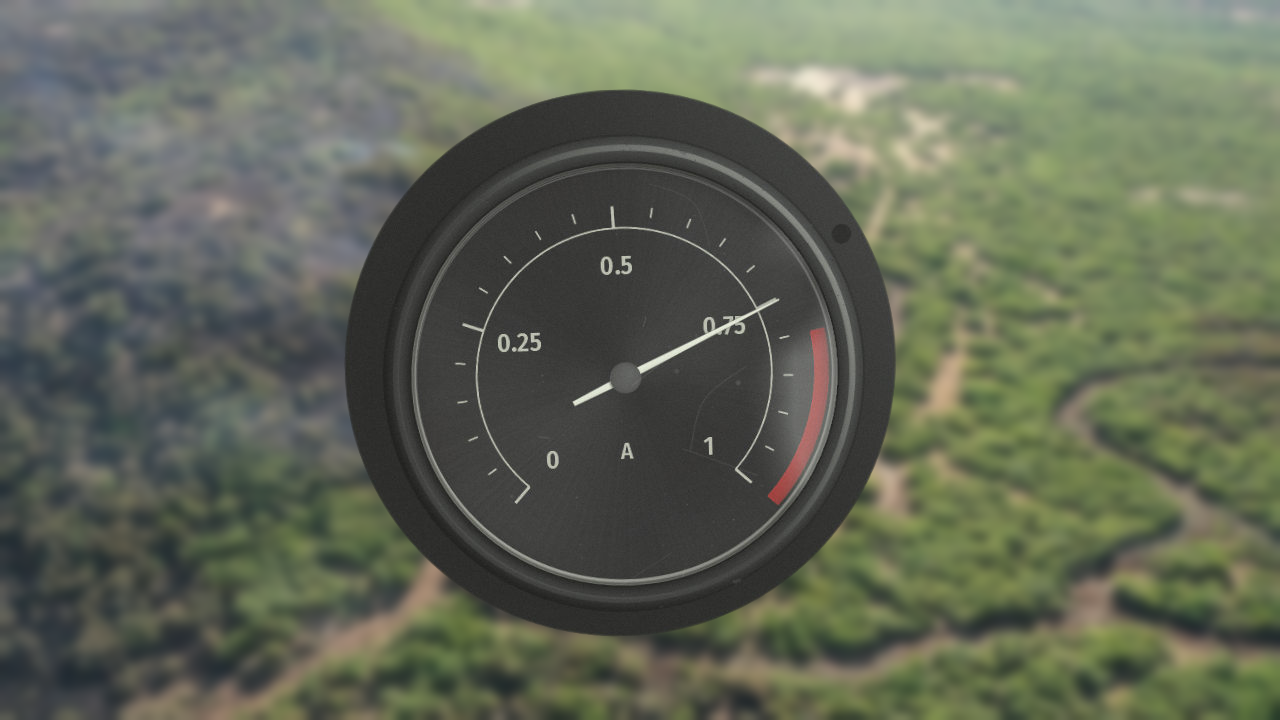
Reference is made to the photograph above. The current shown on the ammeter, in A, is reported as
0.75 A
